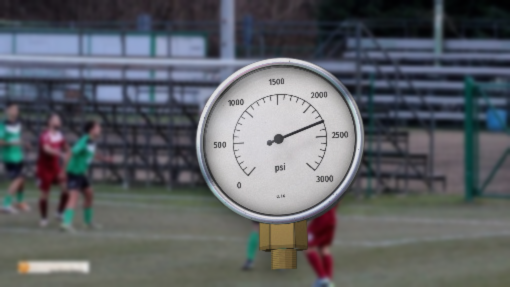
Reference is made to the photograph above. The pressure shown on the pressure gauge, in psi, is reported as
2300 psi
